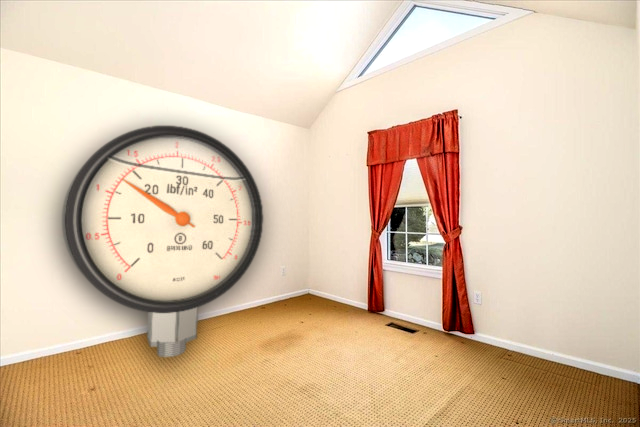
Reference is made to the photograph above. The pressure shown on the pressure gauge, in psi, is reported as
17.5 psi
